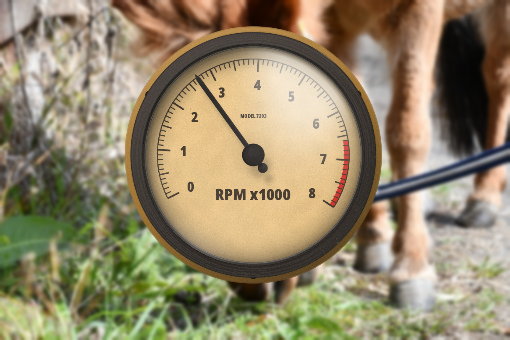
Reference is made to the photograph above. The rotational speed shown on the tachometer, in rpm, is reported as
2700 rpm
